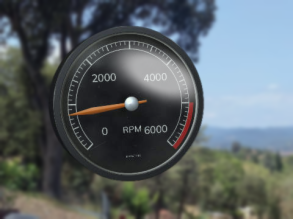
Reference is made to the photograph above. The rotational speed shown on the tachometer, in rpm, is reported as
800 rpm
